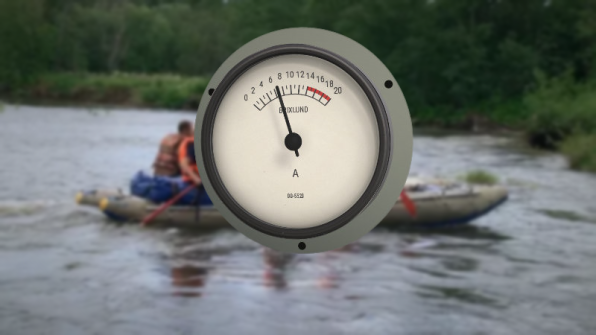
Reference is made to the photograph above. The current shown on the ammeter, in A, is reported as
7 A
